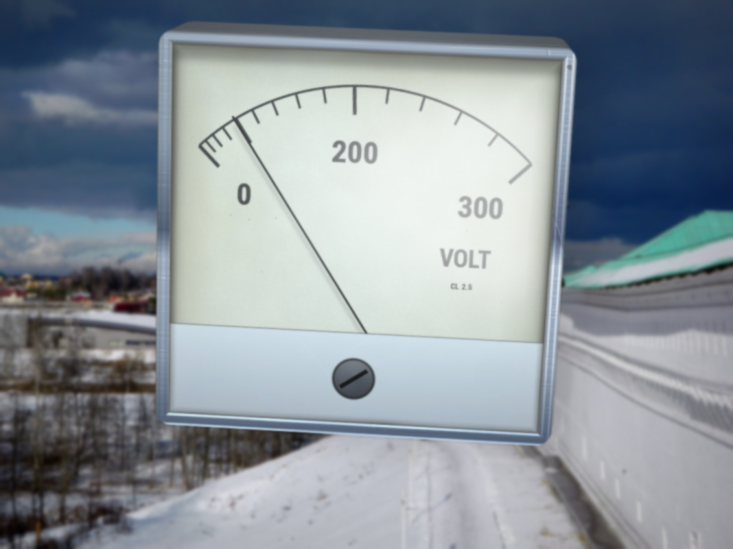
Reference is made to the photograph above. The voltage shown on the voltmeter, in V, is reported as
100 V
